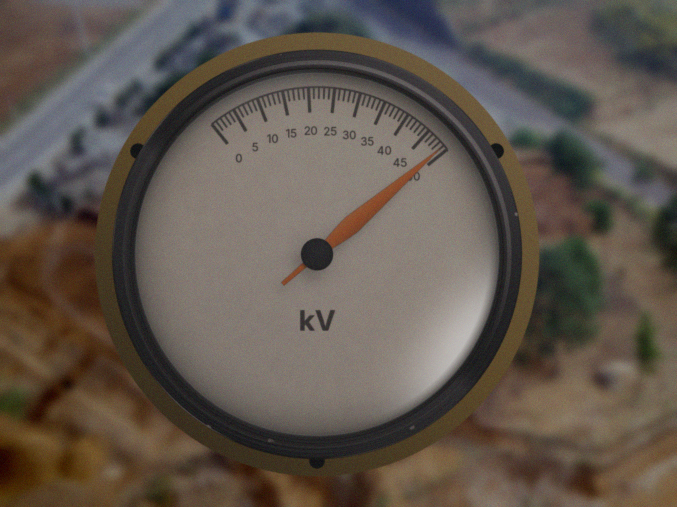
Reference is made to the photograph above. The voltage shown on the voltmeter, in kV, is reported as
49 kV
